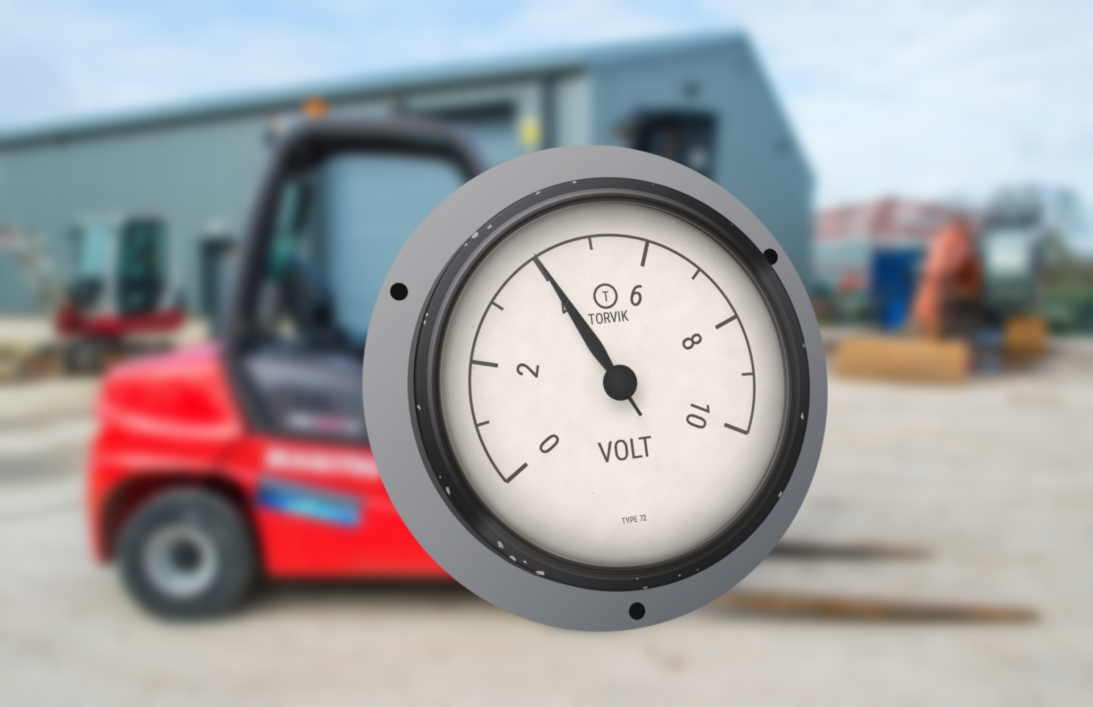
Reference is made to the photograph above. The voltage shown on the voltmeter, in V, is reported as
4 V
